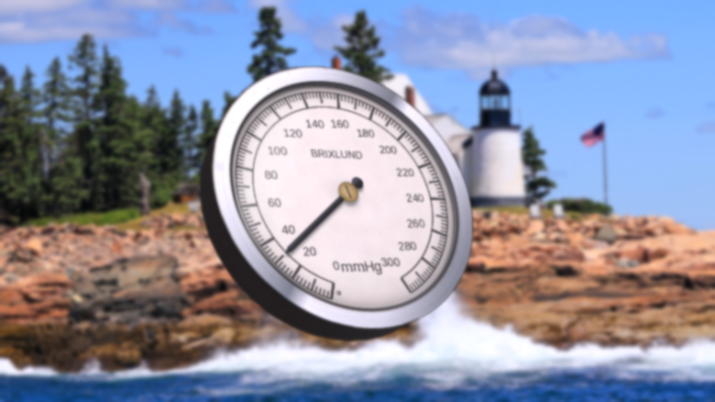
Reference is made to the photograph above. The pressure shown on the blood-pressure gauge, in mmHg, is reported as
30 mmHg
